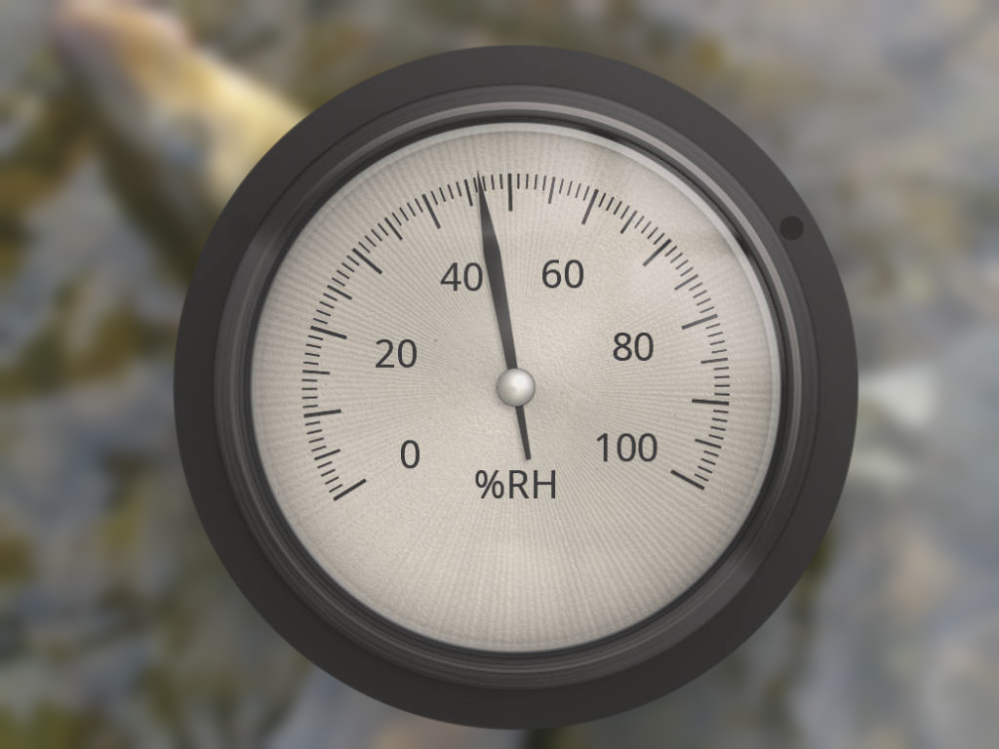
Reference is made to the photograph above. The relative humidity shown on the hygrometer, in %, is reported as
46.5 %
